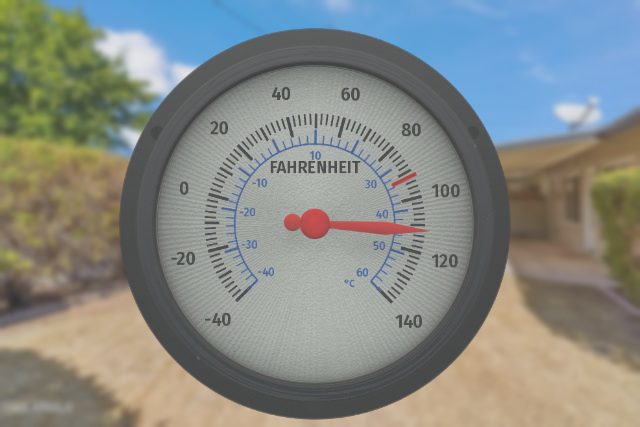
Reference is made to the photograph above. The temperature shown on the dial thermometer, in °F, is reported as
112 °F
